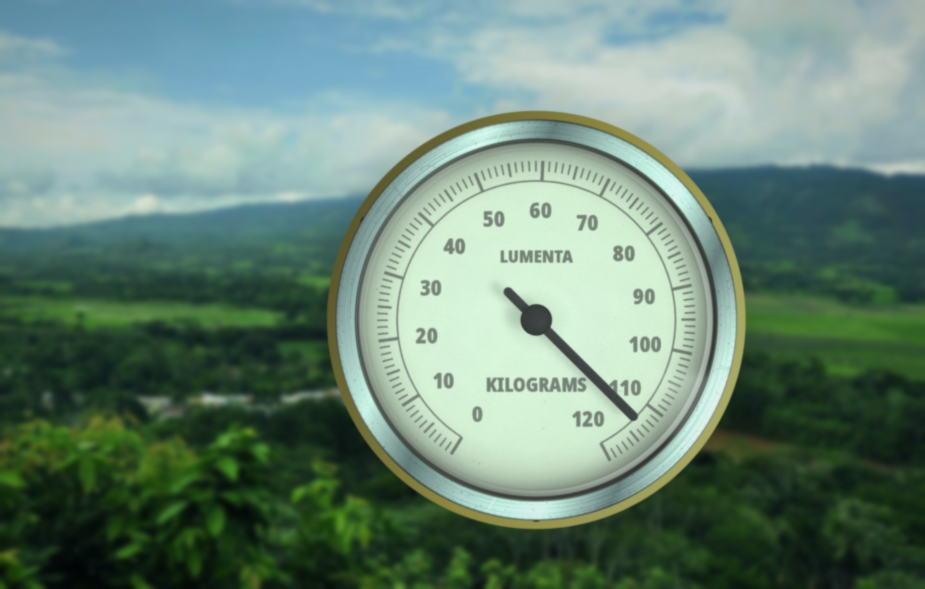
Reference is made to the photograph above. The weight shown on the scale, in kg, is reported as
113 kg
